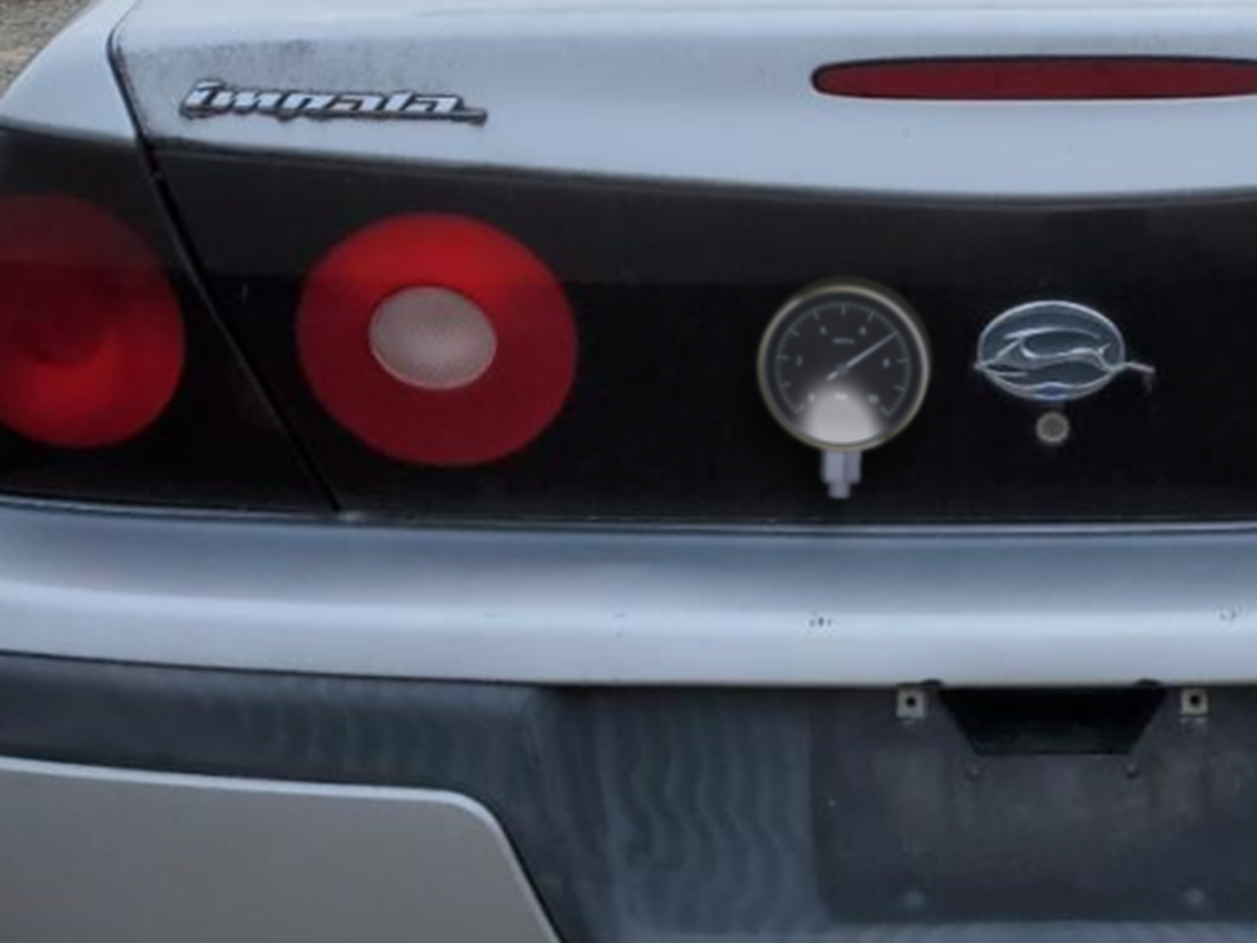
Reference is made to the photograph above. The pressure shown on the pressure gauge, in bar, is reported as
7 bar
